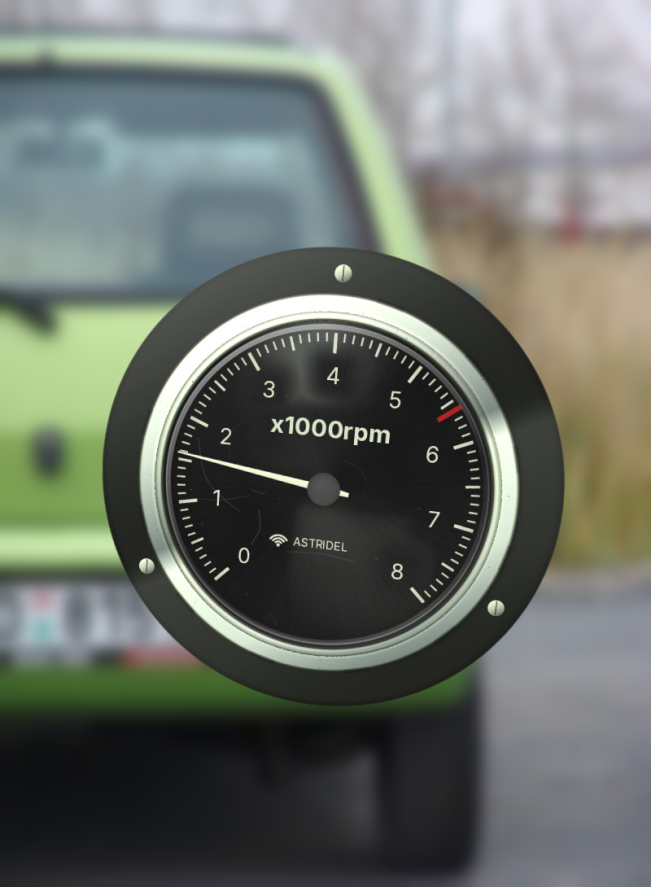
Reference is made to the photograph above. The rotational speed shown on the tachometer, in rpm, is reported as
1600 rpm
